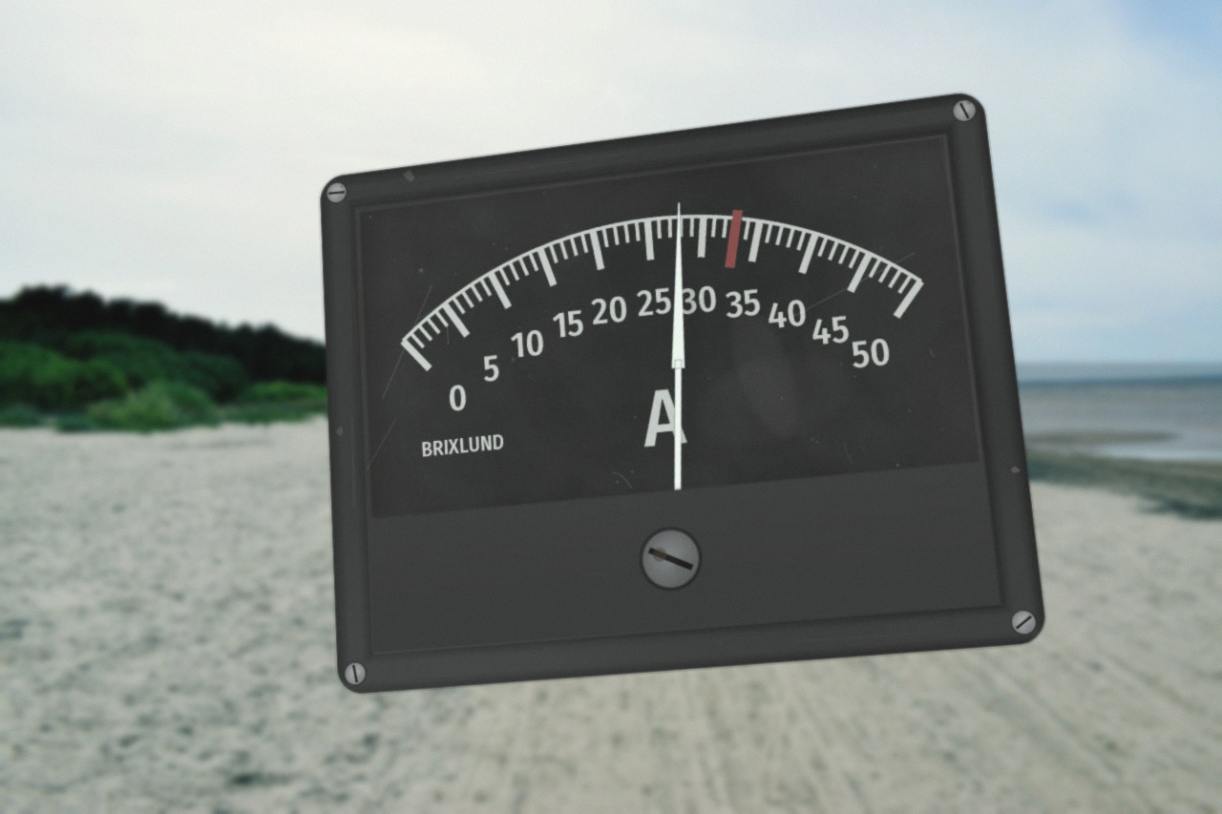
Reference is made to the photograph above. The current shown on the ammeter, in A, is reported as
28 A
